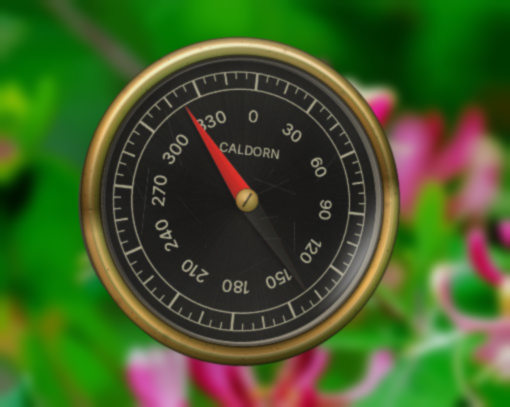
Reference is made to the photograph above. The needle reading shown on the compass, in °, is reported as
320 °
